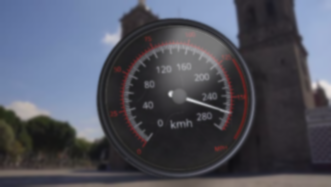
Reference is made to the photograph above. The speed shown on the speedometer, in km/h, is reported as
260 km/h
